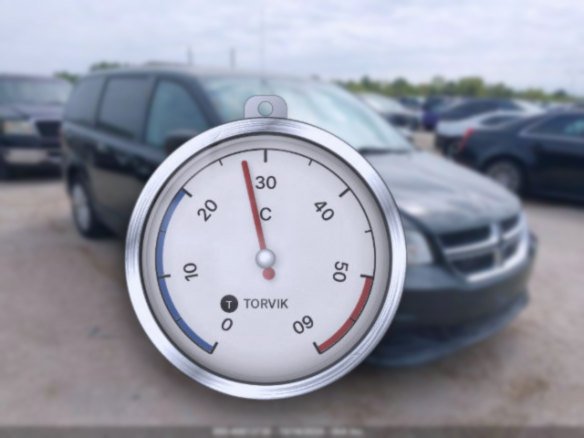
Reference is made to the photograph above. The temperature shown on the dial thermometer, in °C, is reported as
27.5 °C
